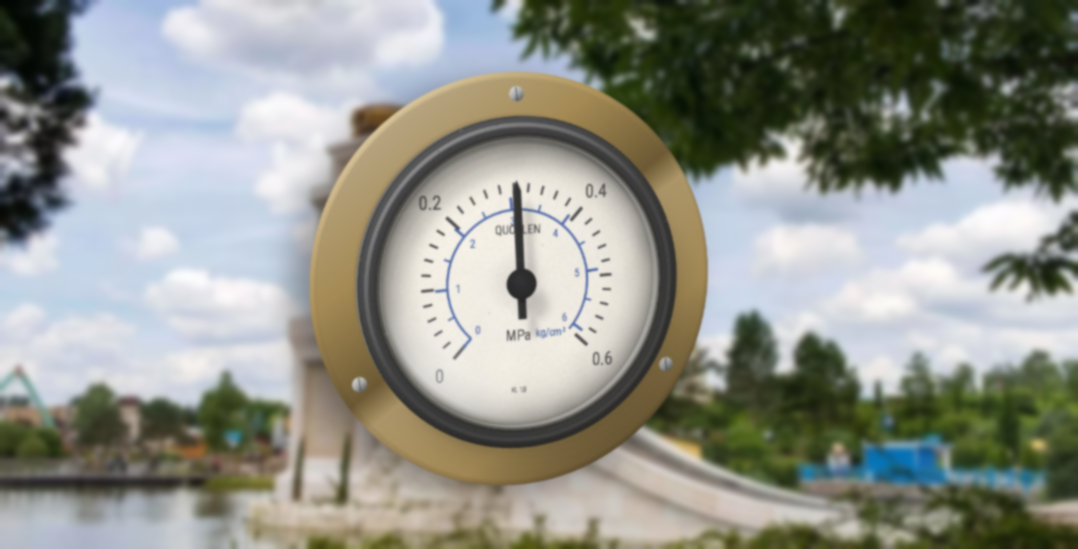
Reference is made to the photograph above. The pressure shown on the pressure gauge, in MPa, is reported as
0.3 MPa
